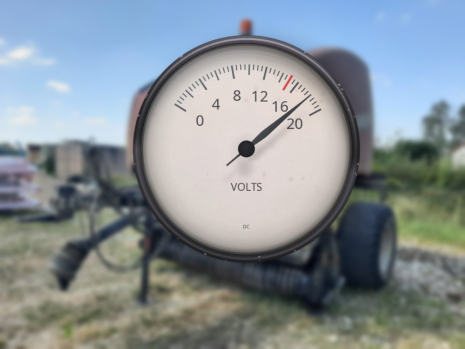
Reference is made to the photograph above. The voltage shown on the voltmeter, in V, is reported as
18 V
